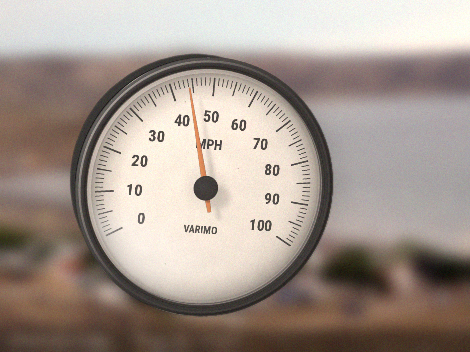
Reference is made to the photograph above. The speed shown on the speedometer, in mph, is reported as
44 mph
